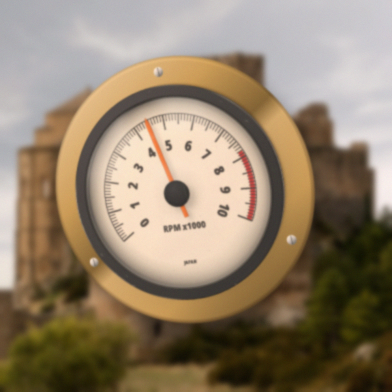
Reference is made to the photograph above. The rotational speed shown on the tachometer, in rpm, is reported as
4500 rpm
